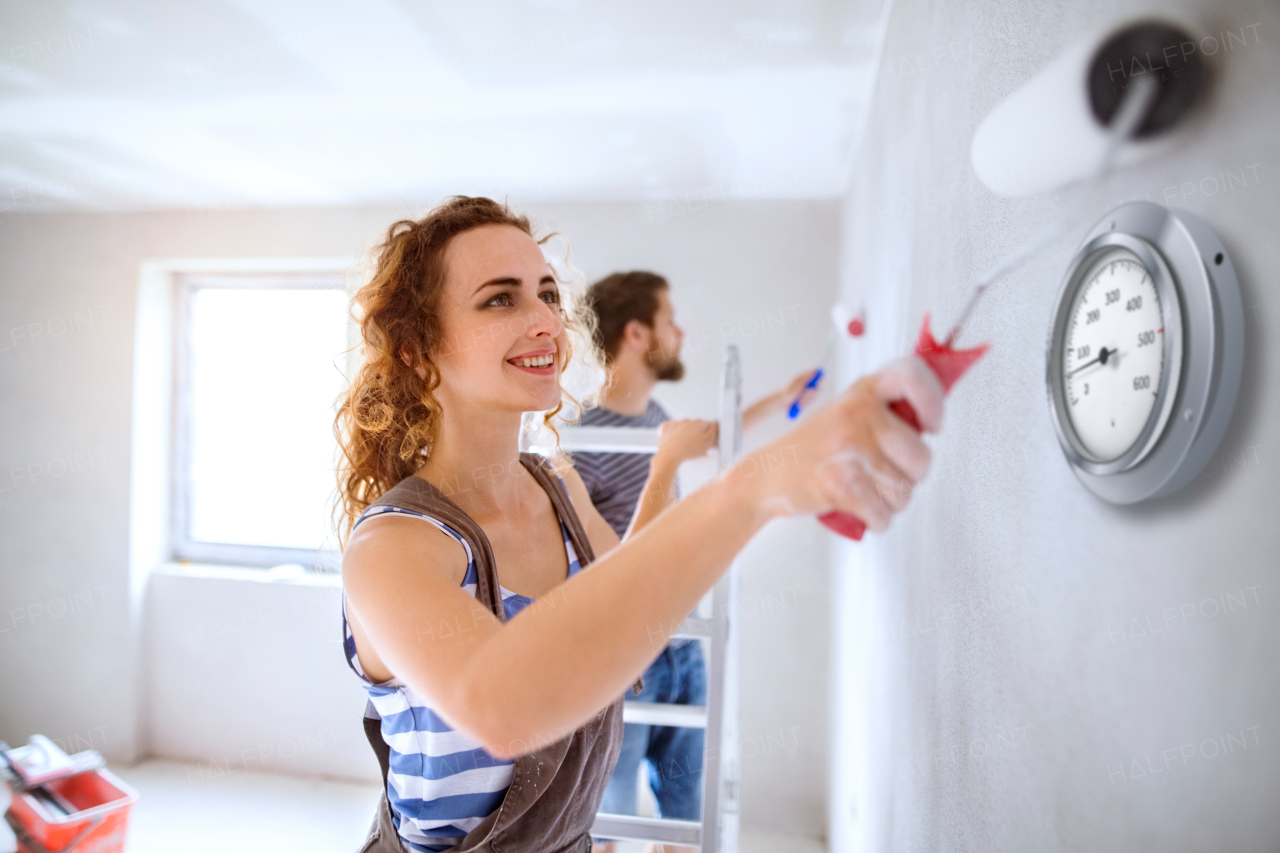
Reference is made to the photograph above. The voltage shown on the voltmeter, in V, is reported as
50 V
